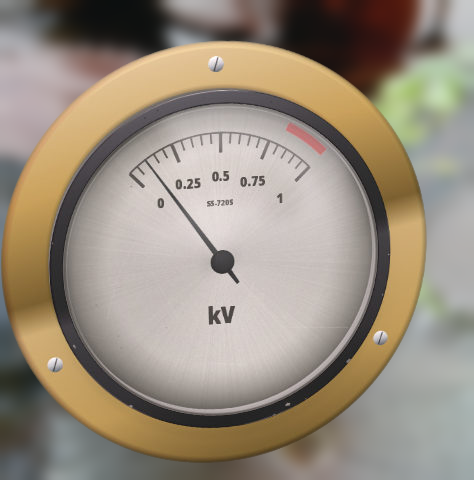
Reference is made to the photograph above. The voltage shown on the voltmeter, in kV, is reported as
0.1 kV
